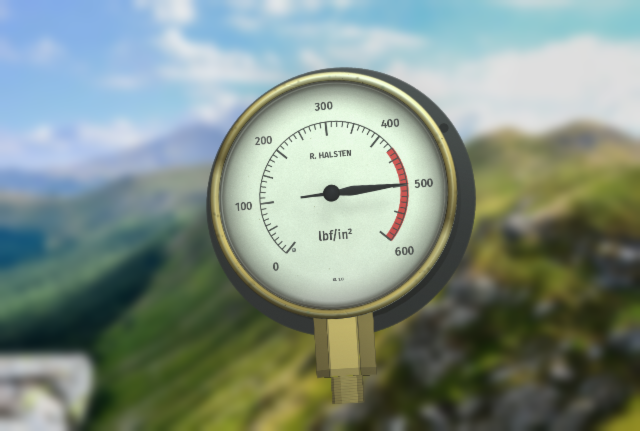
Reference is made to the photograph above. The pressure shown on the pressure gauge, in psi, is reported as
500 psi
